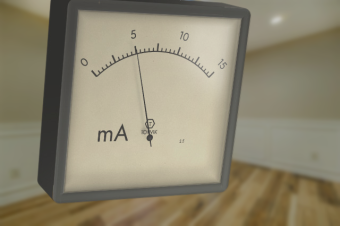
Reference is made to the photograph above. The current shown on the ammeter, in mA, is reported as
5 mA
